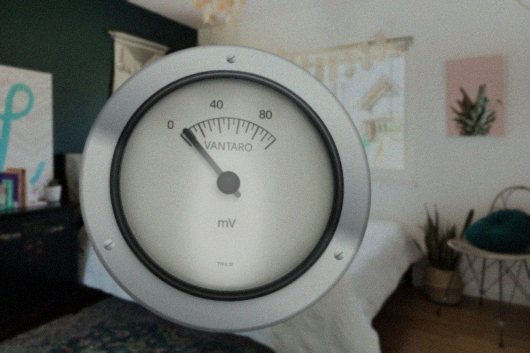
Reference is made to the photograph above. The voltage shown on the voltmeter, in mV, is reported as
5 mV
